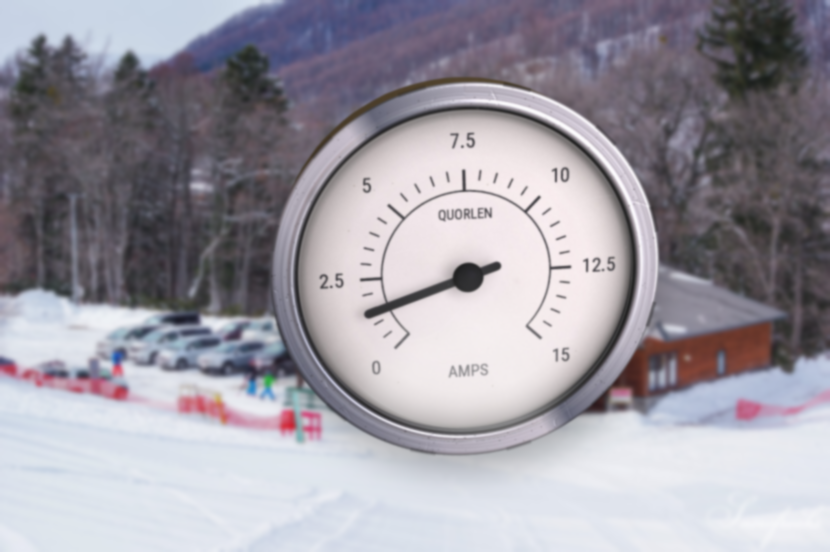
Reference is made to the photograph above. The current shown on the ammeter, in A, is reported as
1.5 A
